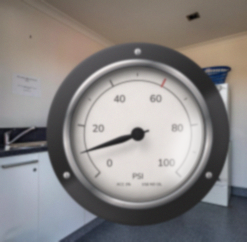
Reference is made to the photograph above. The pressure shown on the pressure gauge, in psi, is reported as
10 psi
